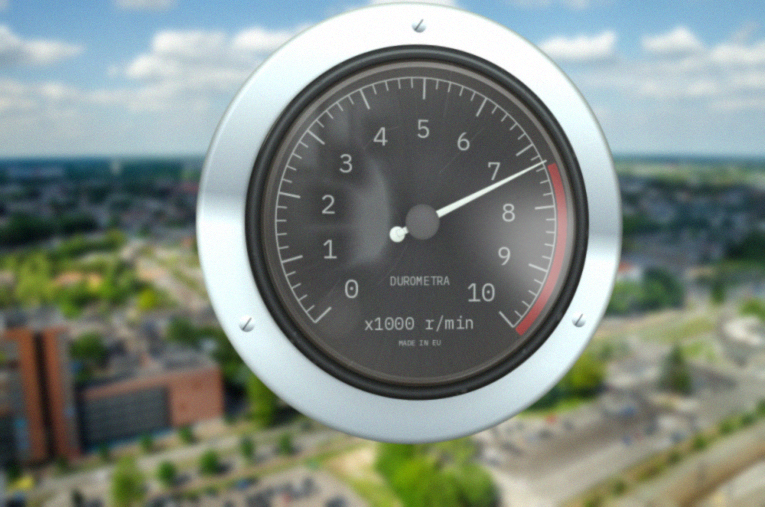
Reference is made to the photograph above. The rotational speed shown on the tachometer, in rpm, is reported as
7300 rpm
